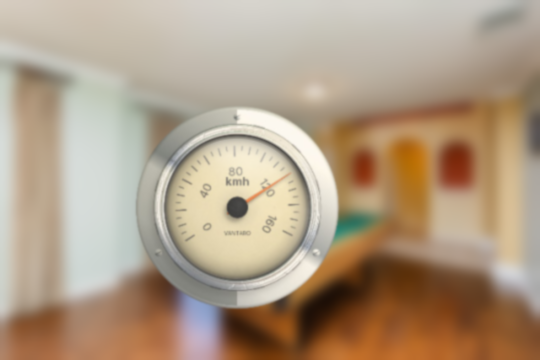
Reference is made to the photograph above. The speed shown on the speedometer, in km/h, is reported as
120 km/h
